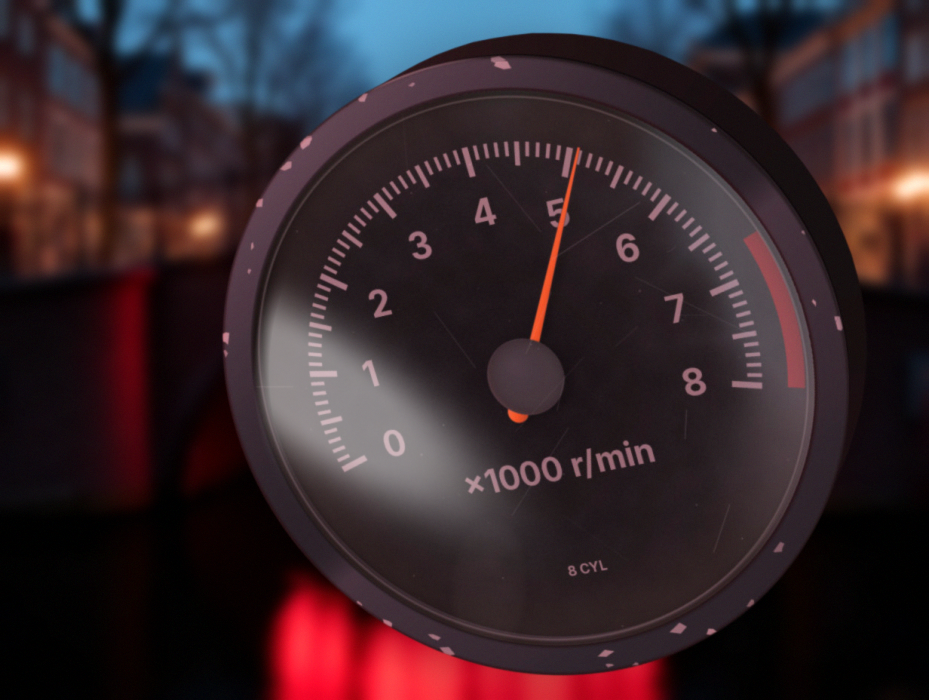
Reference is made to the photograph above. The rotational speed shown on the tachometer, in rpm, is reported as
5100 rpm
